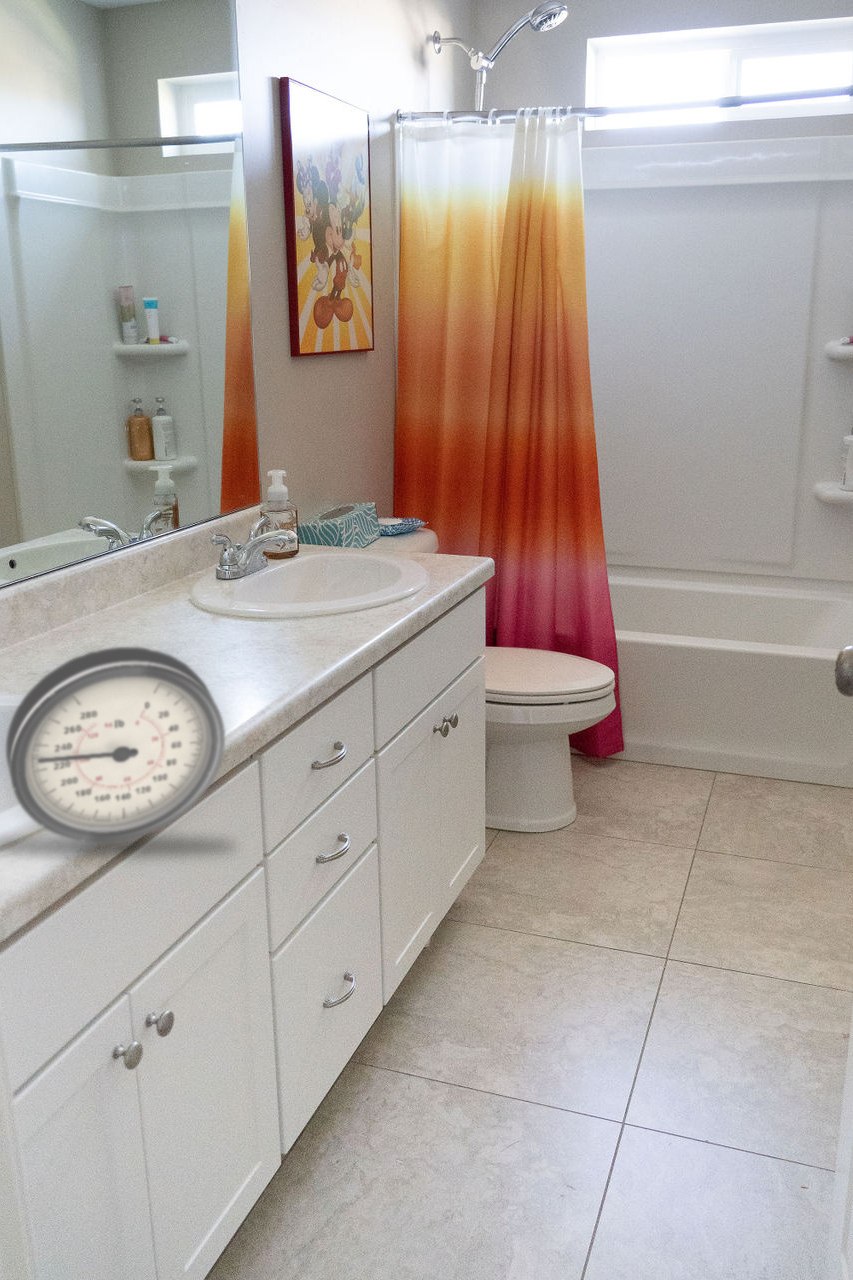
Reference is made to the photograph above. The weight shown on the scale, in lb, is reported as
230 lb
